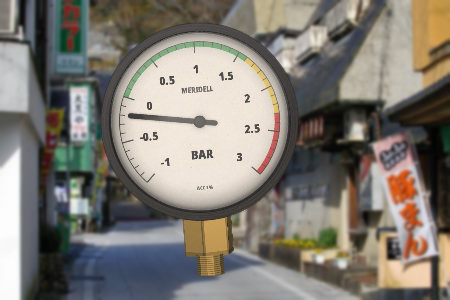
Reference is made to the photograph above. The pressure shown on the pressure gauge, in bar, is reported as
-0.2 bar
